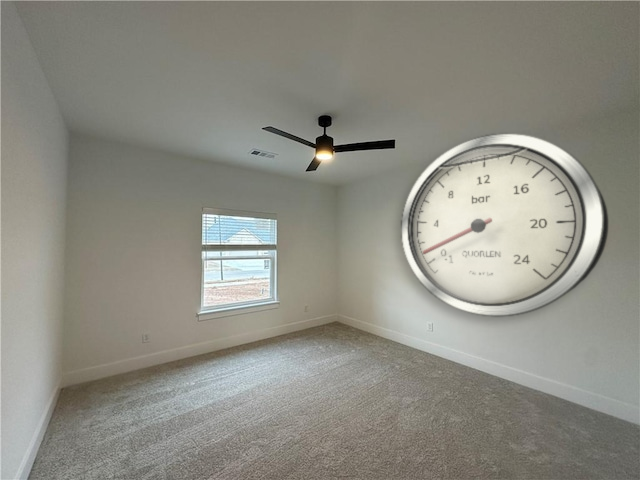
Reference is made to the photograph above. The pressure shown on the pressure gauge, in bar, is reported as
1 bar
